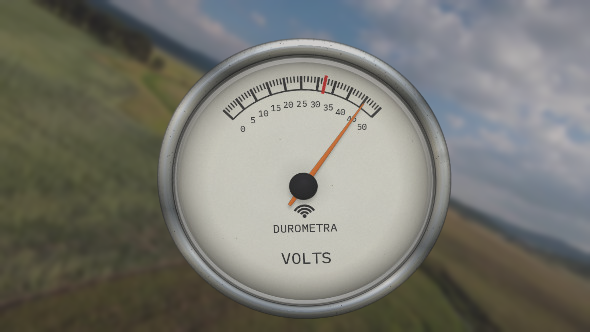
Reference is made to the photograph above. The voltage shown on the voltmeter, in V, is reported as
45 V
